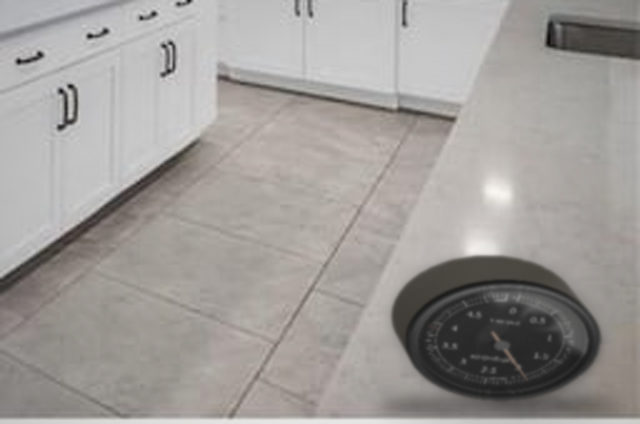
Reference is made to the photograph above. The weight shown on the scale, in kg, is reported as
2 kg
